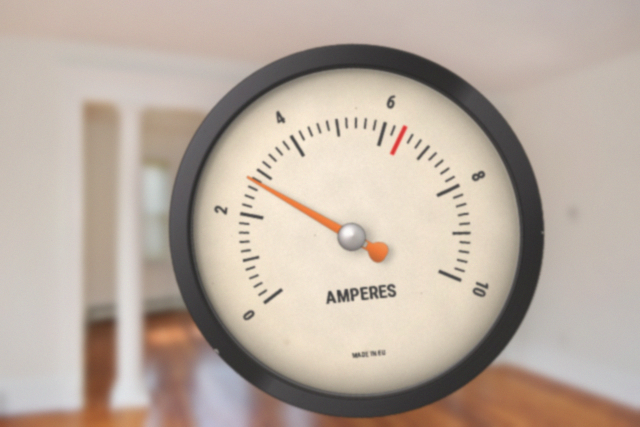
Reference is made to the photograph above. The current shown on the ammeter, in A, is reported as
2.8 A
